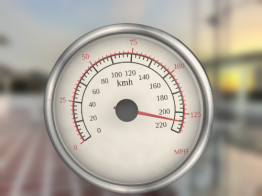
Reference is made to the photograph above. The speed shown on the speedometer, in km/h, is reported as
208 km/h
